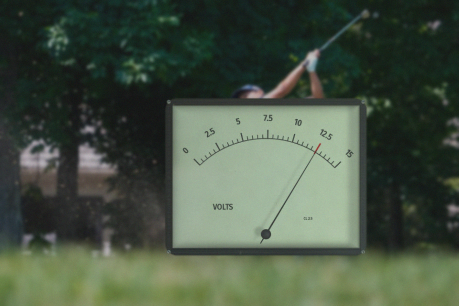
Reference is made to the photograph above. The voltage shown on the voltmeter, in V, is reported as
12.5 V
